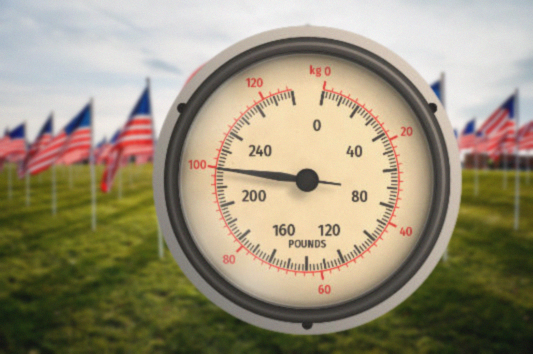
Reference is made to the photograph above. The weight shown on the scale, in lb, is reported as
220 lb
